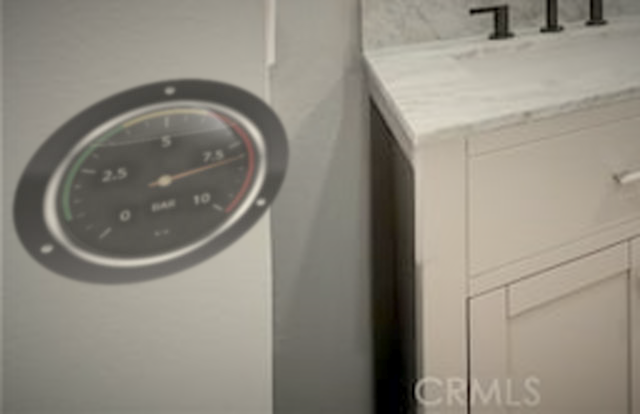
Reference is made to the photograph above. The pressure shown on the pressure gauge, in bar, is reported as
8 bar
